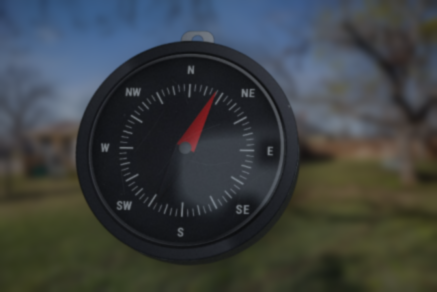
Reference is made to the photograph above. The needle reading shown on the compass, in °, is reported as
25 °
